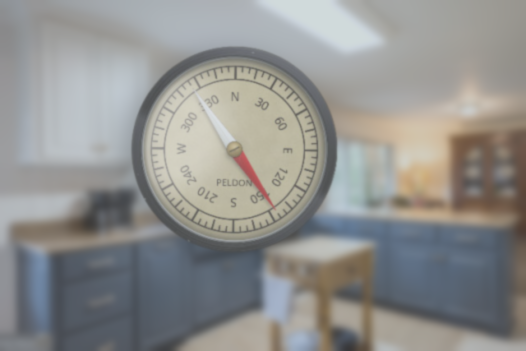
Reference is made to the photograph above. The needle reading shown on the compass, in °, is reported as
145 °
